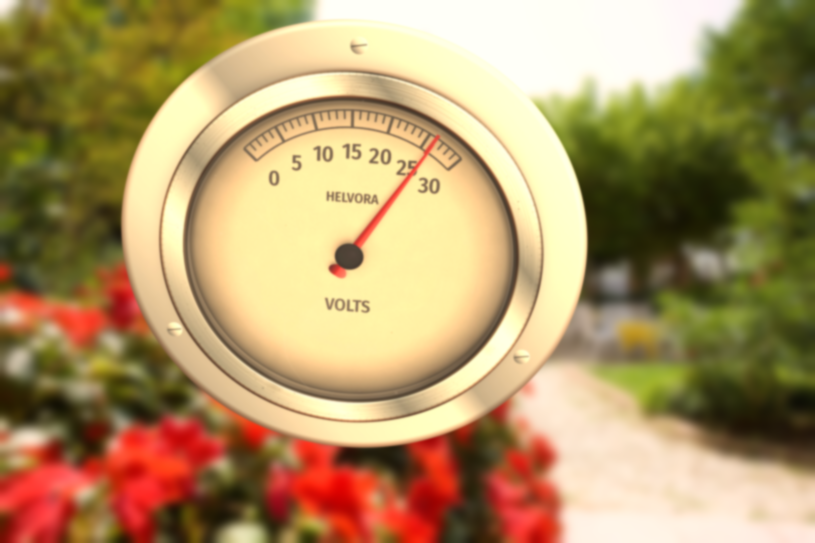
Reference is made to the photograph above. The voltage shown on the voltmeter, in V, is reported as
26 V
